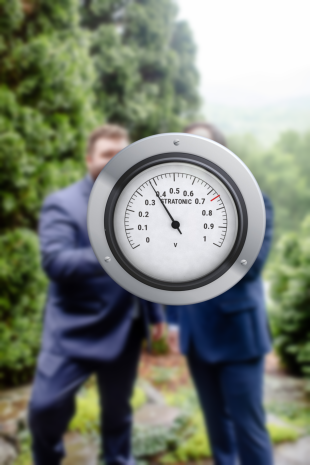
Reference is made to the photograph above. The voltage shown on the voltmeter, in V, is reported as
0.38 V
